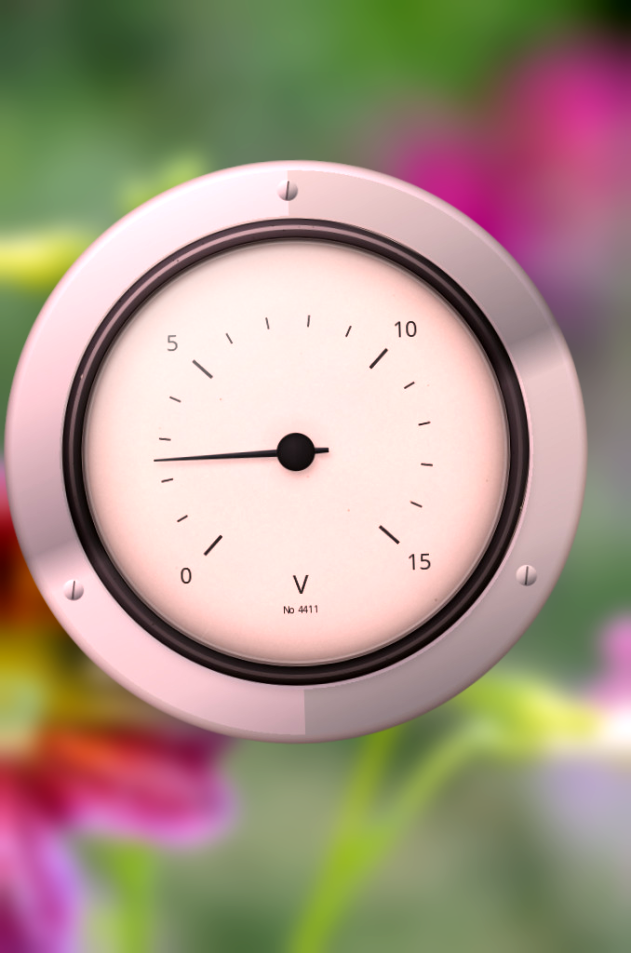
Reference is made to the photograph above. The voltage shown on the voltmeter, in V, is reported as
2.5 V
